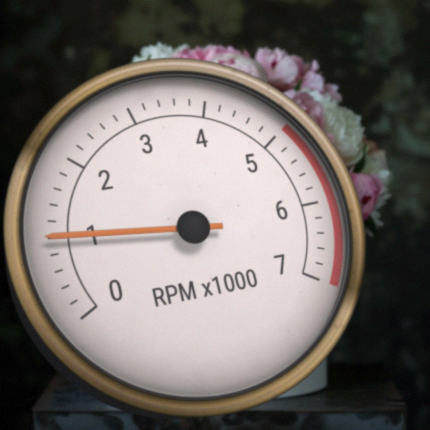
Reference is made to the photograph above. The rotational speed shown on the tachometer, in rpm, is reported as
1000 rpm
